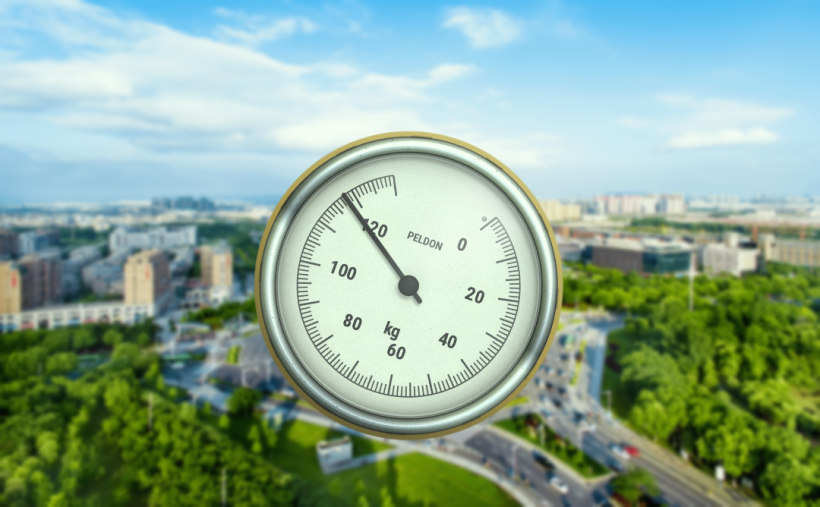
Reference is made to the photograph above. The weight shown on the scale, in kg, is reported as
118 kg
